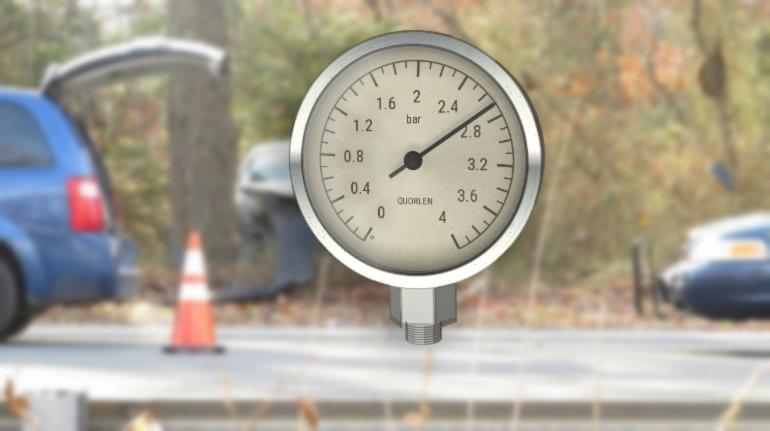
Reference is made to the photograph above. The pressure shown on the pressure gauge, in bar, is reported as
2.7 bar
